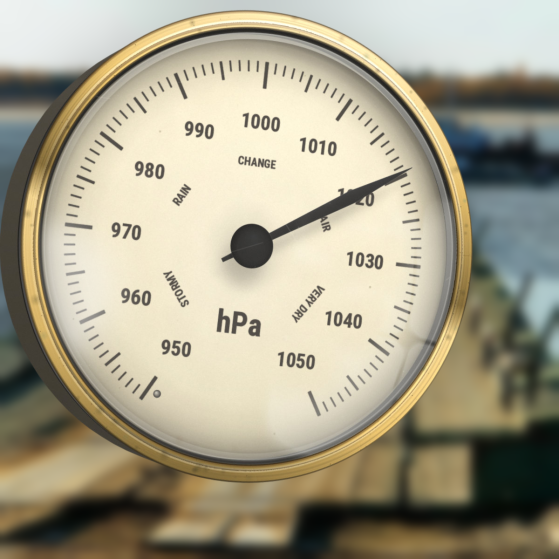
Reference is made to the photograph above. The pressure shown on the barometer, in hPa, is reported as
1019.5 hPa
